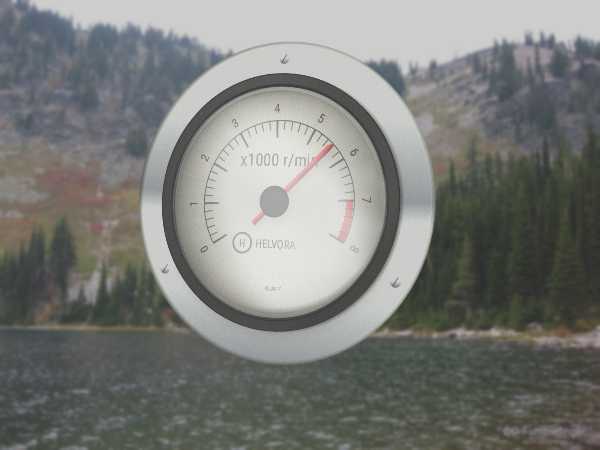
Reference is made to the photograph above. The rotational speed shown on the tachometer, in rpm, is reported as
5600 rpm
